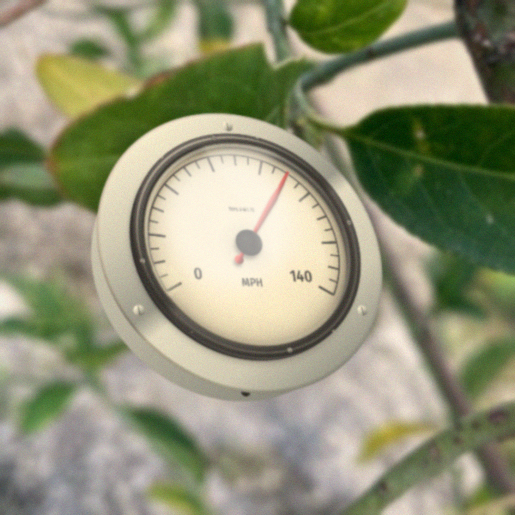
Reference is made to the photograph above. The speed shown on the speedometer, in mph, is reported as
90 mph
